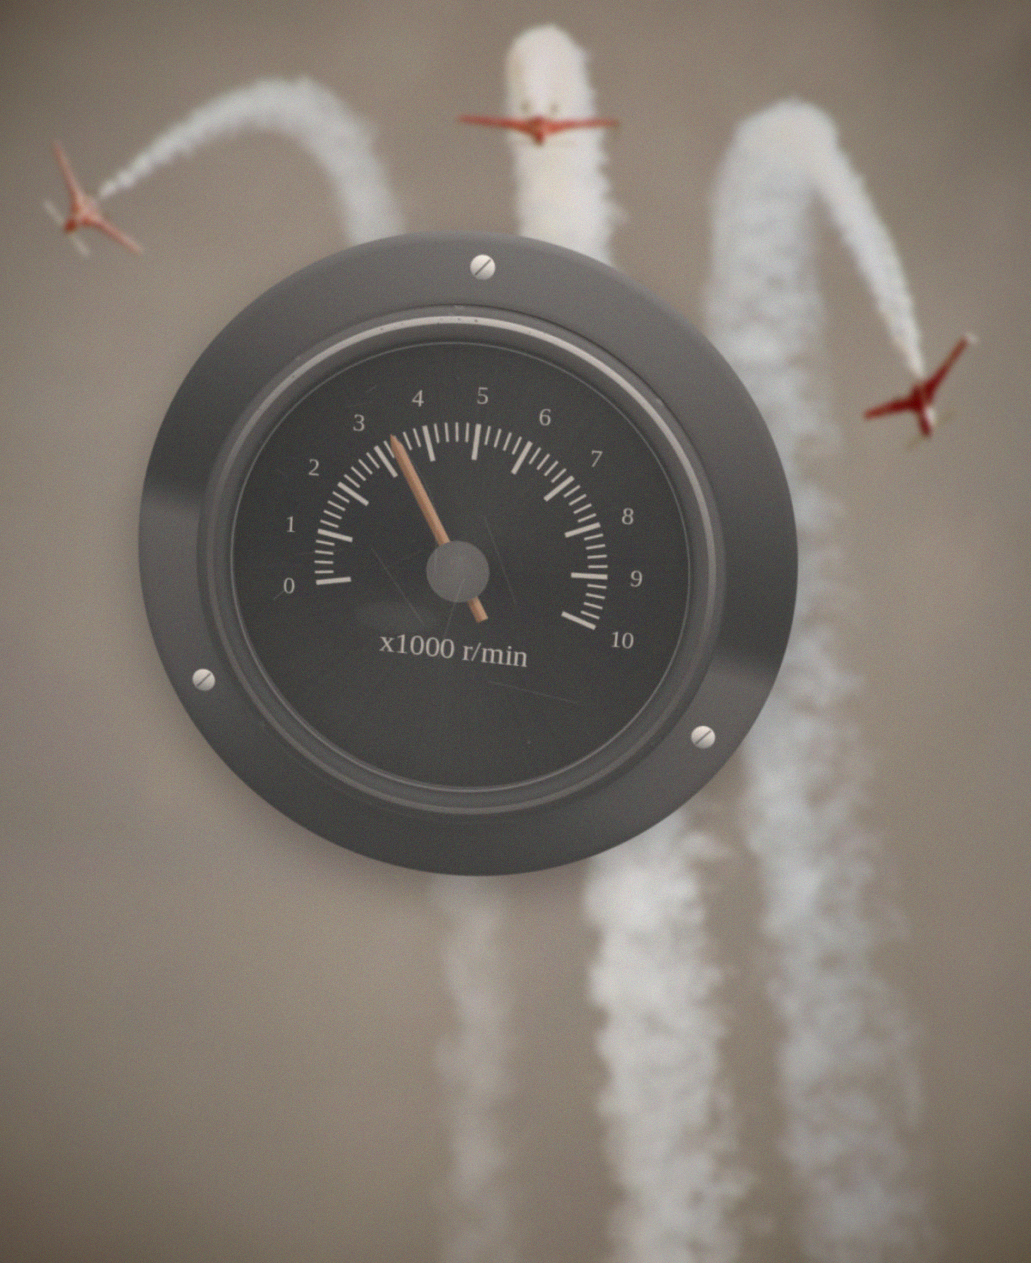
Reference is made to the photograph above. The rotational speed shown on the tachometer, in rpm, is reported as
3400 rpm
